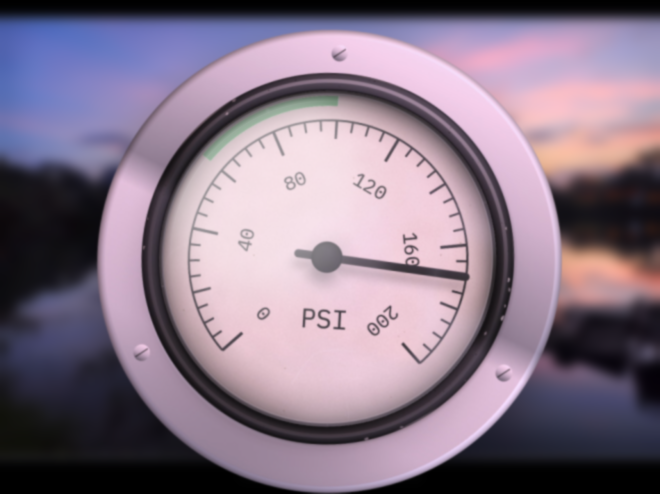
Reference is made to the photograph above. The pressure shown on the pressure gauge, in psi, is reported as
170 psi
